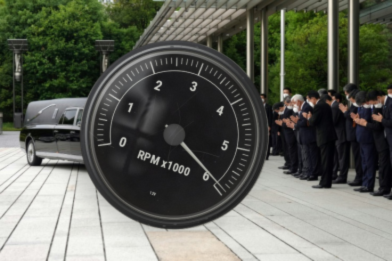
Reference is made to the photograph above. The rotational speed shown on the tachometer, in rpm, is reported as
5900 rpm
